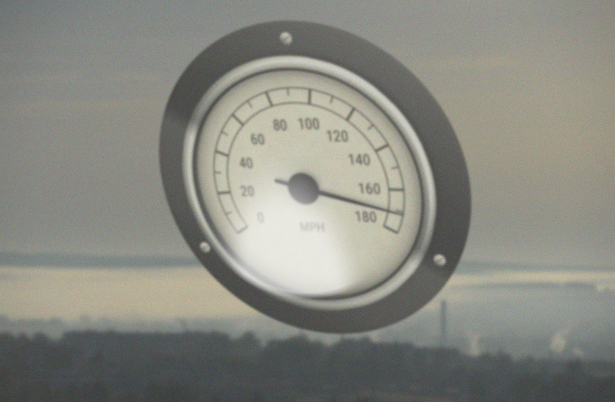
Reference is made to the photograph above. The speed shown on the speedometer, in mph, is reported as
170 mph
